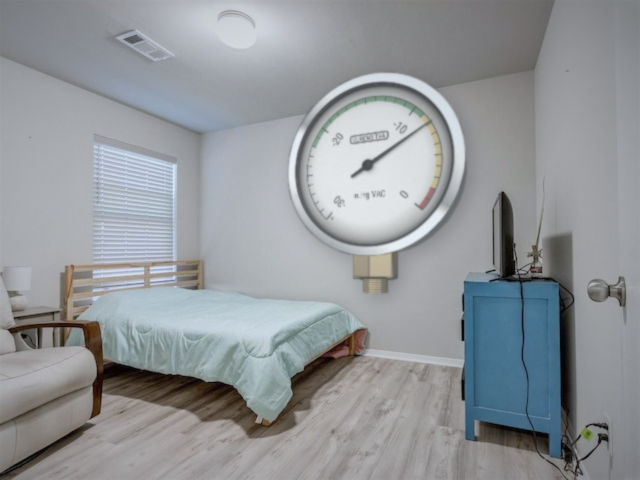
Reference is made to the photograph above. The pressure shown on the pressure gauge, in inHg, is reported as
-8 inHg
